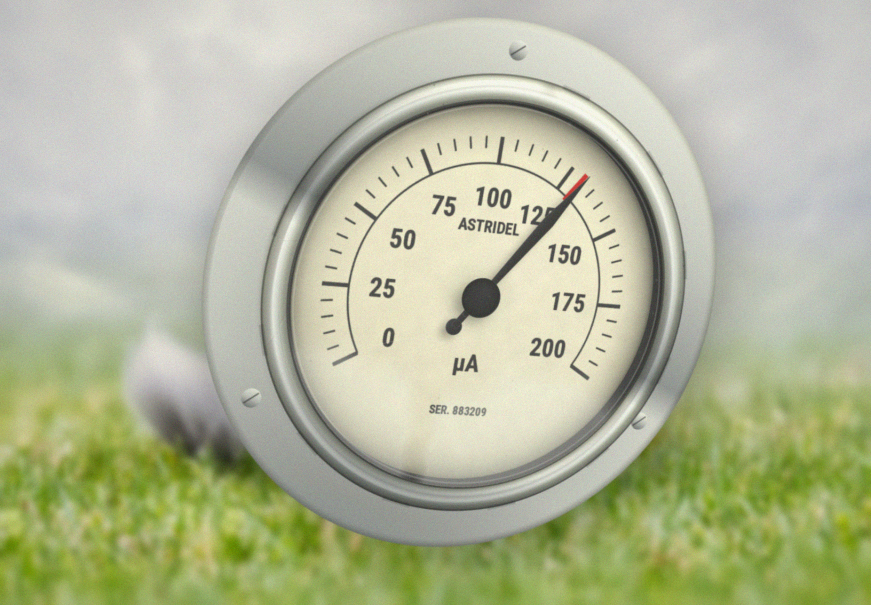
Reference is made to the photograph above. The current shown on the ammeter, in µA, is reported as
130 µA
